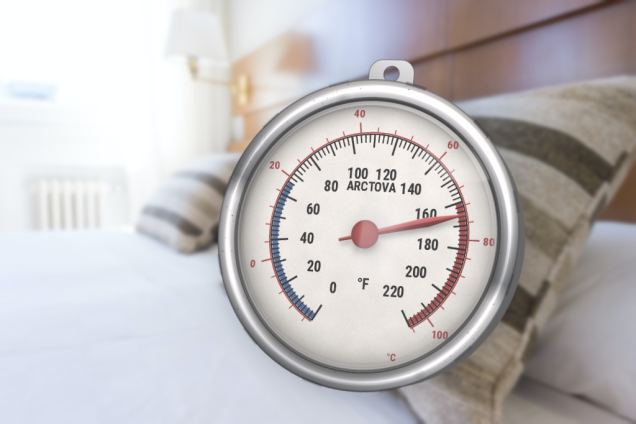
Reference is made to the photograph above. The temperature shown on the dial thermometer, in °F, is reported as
166 °F
